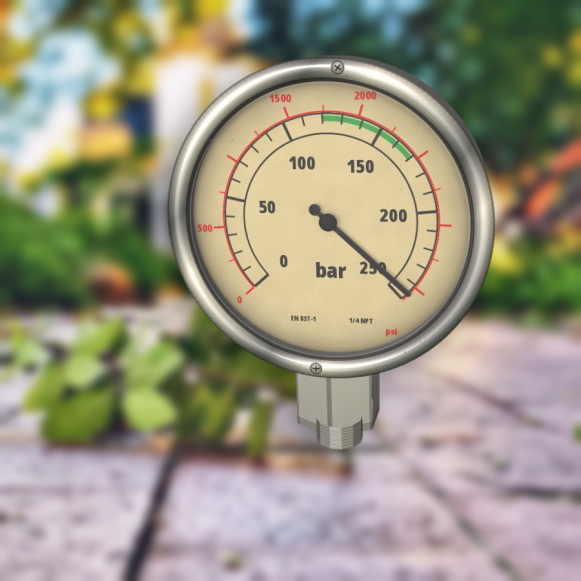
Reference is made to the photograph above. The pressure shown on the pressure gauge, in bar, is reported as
245 bar
